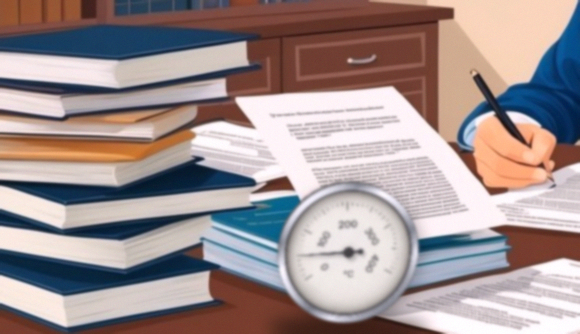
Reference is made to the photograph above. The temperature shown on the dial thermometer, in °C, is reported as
50 °C
